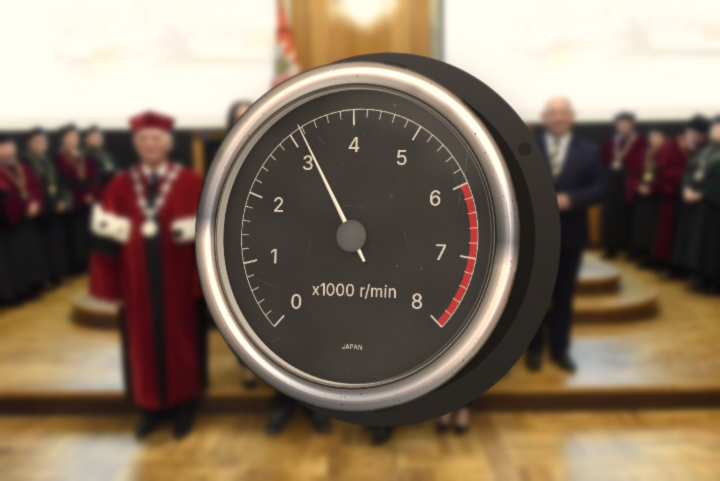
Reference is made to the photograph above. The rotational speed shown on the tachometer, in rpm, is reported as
3200 rpm
